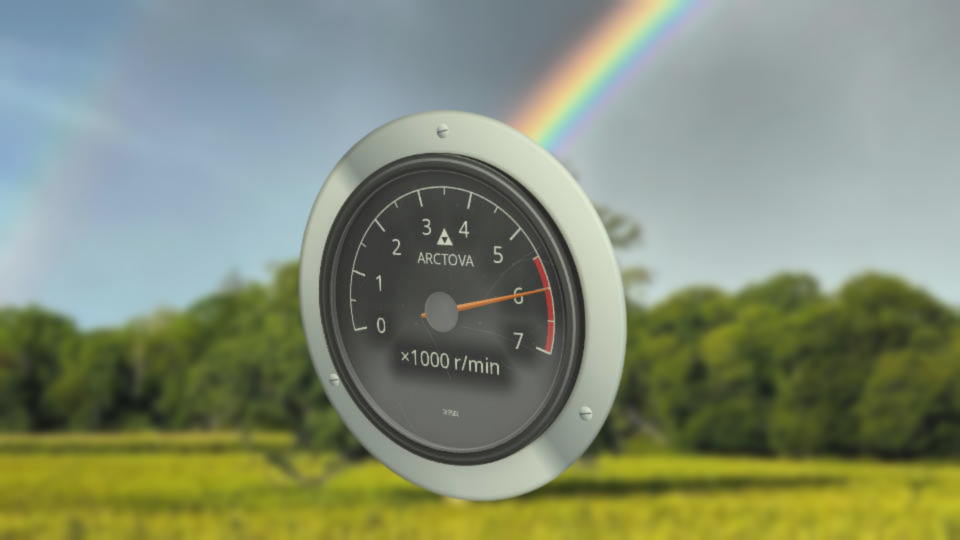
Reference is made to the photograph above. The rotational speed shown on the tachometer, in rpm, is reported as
6000 rpm
